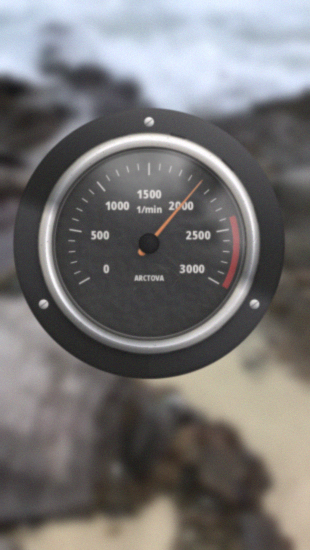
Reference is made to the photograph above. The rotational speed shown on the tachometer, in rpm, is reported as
2000 rpm
